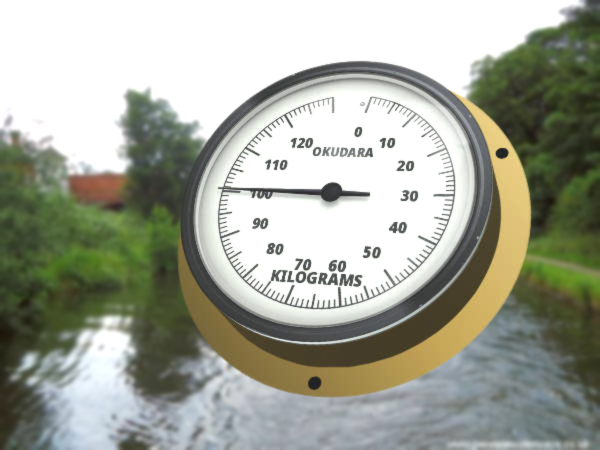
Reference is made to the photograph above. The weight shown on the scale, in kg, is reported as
100 kg
